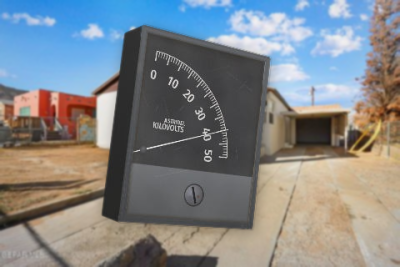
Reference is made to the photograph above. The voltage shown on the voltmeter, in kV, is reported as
40 kV
